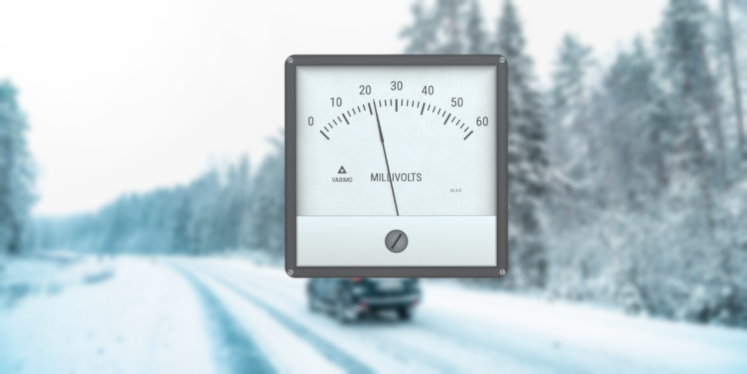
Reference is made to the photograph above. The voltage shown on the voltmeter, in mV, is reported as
22 mV
